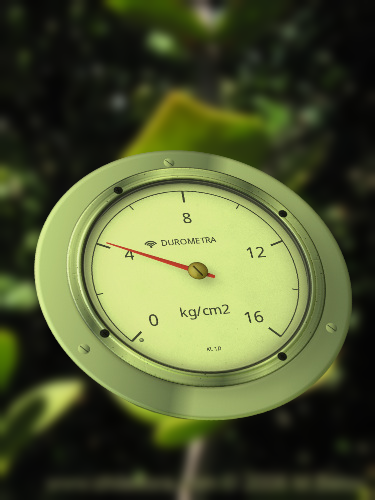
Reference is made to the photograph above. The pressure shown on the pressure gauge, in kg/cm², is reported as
4 kg/cm²
